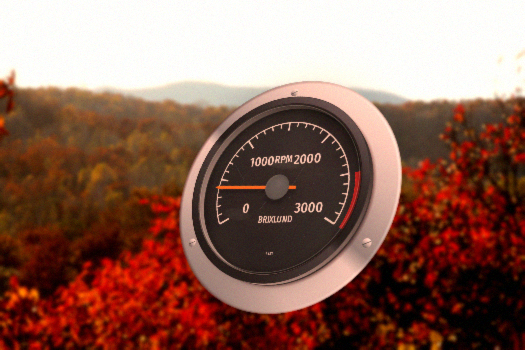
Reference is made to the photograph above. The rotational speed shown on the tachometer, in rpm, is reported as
400 rpm
